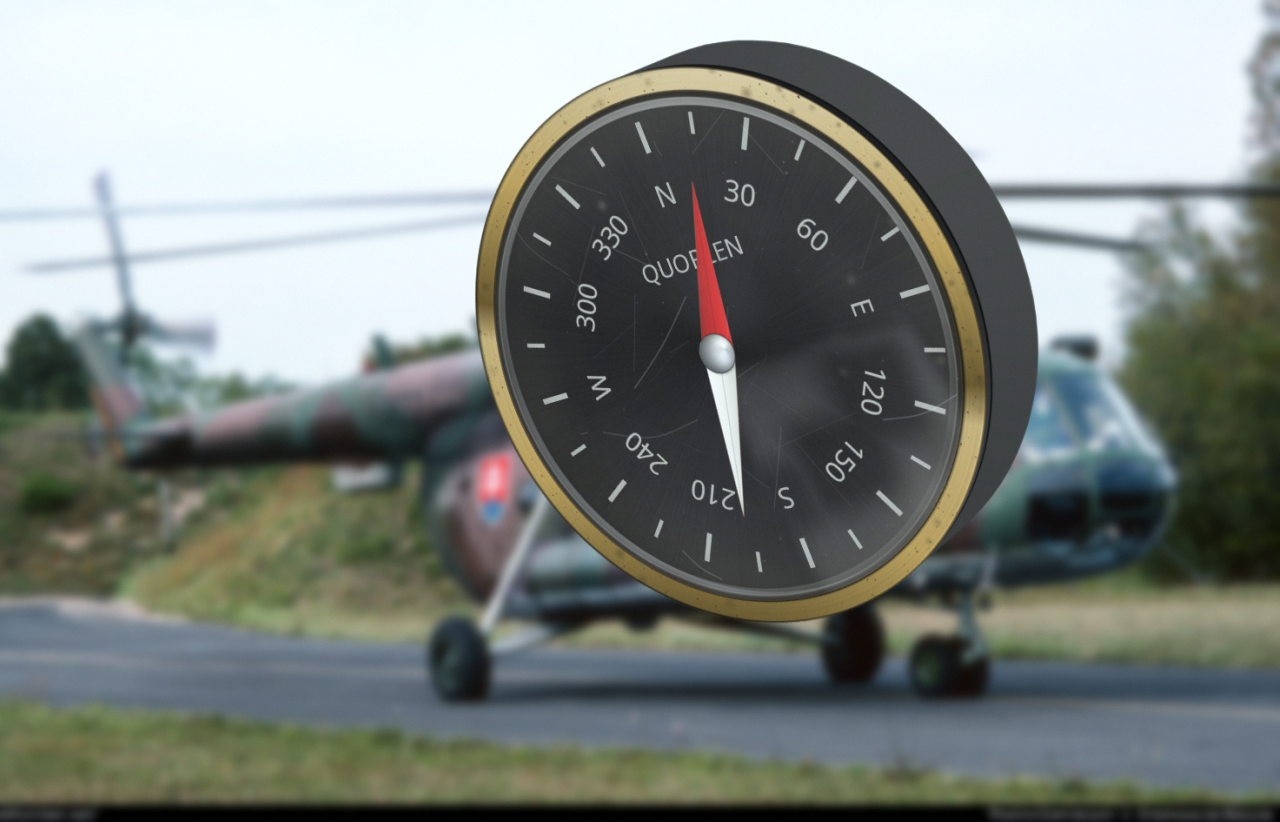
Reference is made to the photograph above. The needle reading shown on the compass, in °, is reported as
15 °
